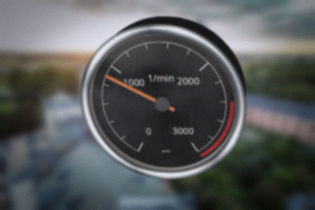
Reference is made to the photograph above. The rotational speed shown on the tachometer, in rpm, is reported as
900 rpm
